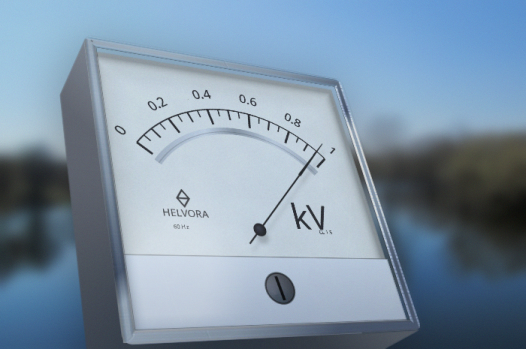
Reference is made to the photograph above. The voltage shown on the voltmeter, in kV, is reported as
0.95 kV
